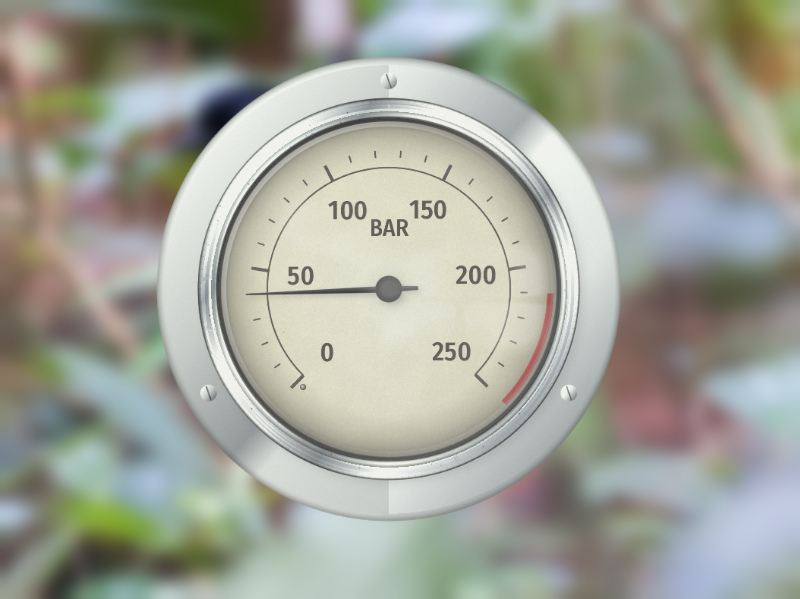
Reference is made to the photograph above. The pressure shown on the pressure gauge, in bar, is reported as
40 bar
